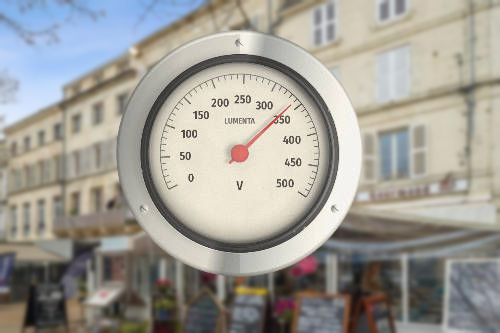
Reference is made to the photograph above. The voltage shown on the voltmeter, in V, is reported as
340 V
